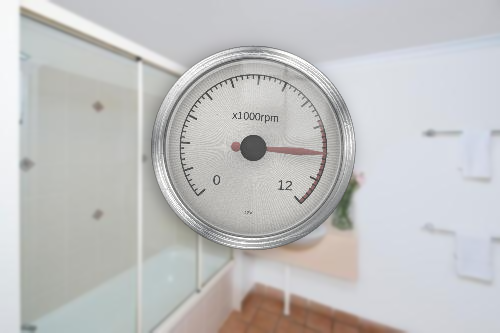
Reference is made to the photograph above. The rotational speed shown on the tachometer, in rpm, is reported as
10000 rpm
